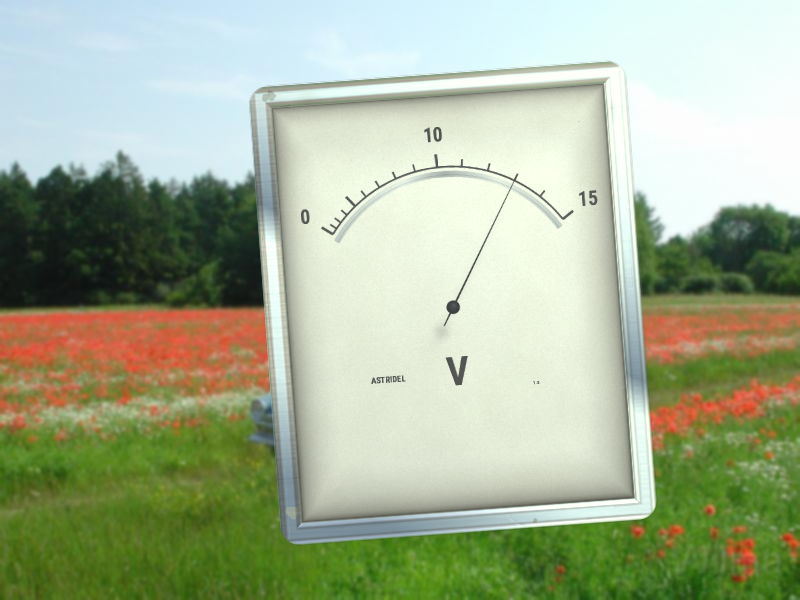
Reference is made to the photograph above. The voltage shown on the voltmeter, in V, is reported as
13 V
